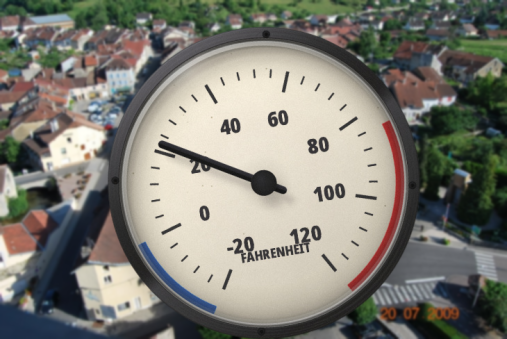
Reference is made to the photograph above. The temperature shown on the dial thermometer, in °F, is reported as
22 °F
